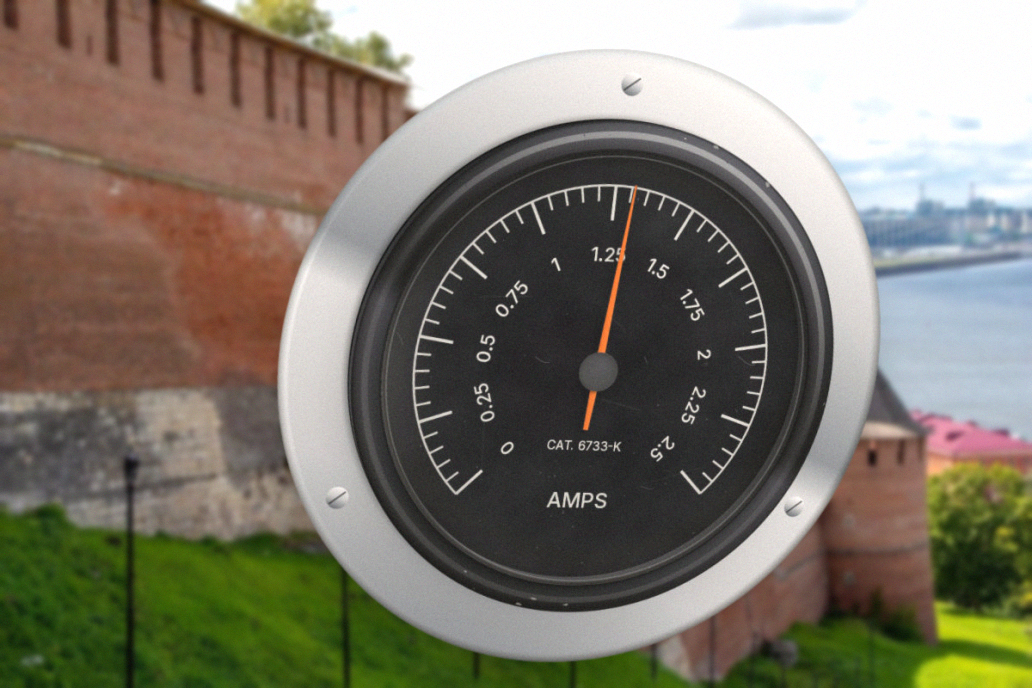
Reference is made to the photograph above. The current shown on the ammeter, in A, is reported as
1.3 A
